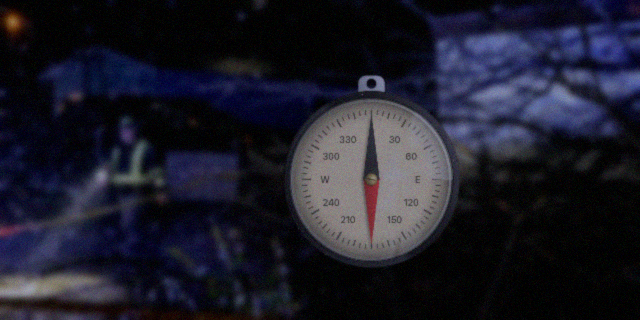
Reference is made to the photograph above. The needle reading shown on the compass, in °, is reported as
180 °
